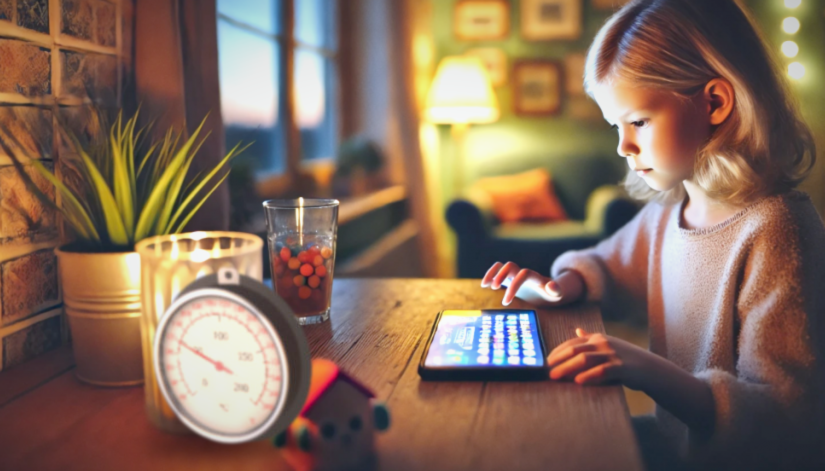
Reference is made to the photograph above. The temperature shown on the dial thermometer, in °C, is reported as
50 °C
